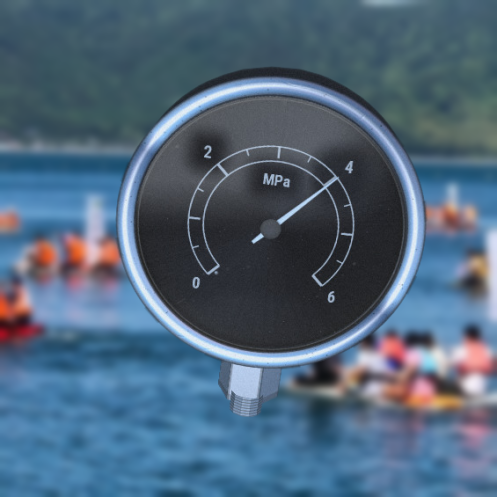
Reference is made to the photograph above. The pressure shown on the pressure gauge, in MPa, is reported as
4 MPa
